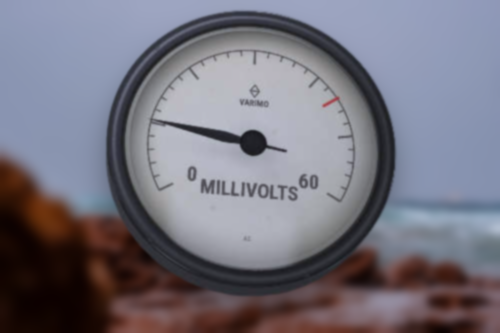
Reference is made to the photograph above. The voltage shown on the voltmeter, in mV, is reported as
10 mV
